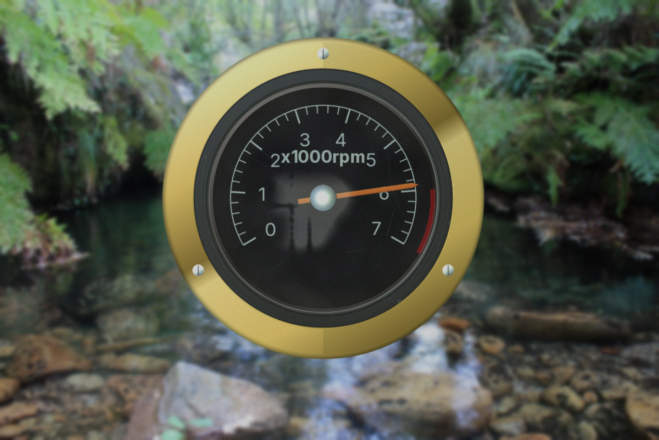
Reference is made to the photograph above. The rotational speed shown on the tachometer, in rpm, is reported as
5900 rpm
